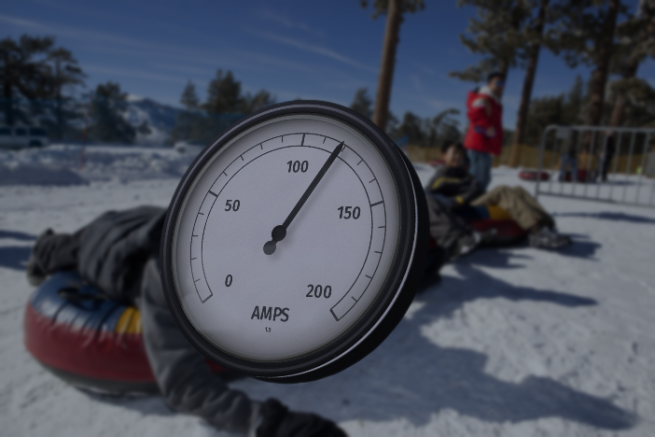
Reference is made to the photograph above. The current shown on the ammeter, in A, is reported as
120 A
